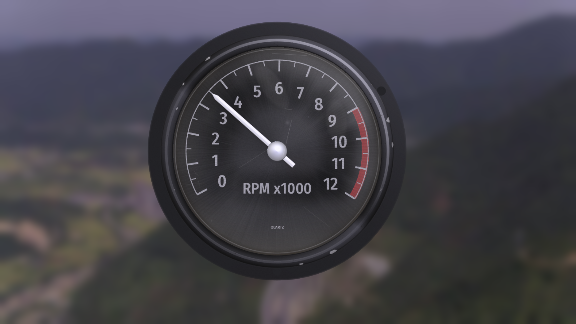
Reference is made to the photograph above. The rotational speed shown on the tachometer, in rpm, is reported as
3500 rpm
